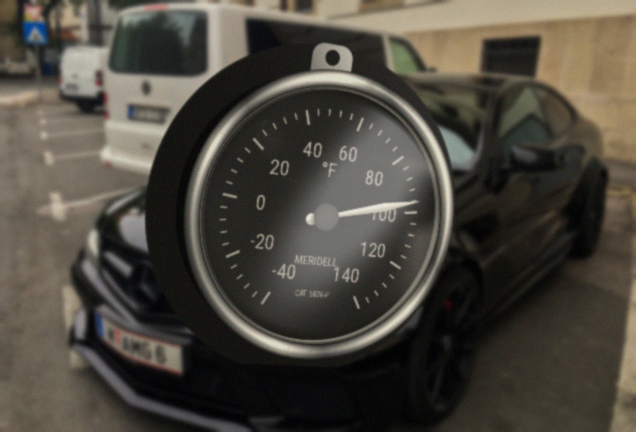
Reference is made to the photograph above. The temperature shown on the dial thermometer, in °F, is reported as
96 °F
